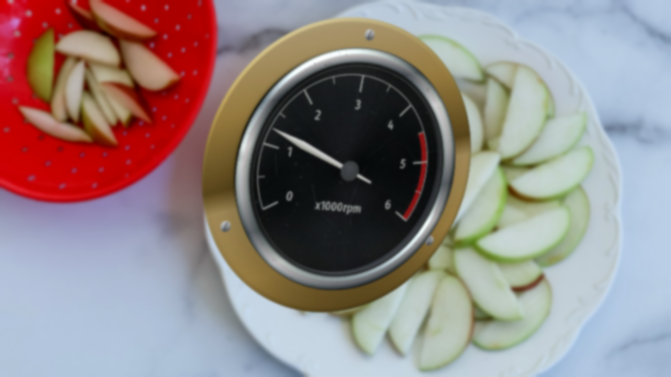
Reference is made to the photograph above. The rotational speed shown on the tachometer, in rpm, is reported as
1250 rpm
